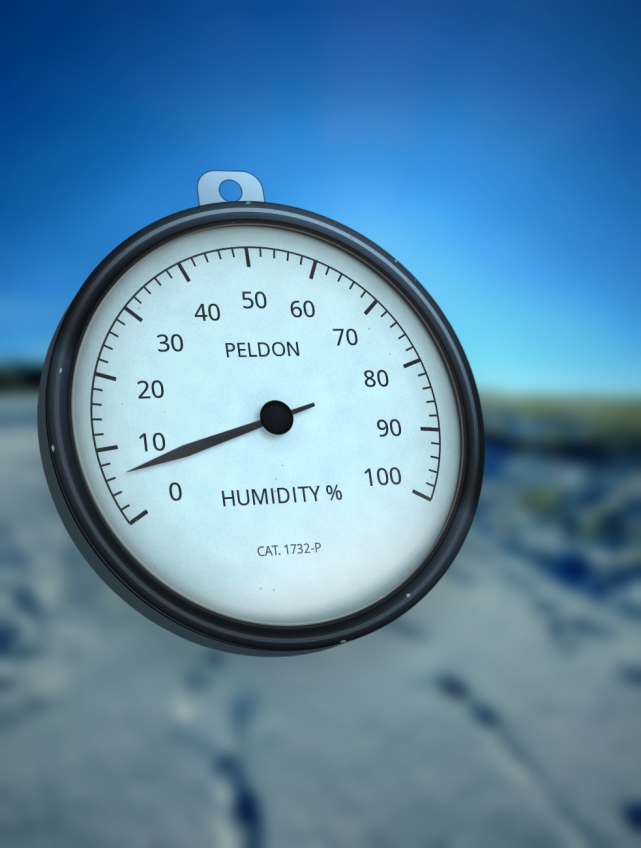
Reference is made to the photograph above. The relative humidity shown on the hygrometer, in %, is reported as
6 %
